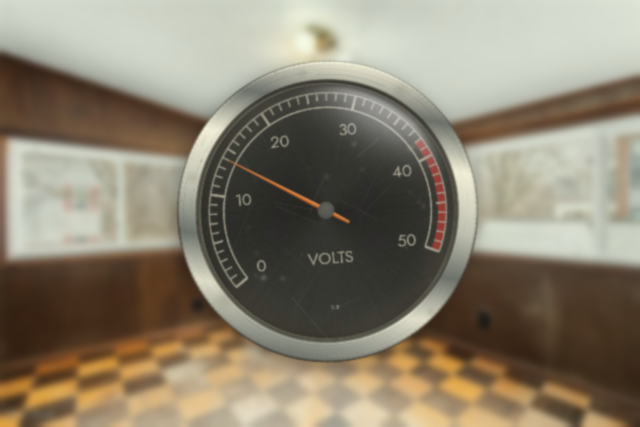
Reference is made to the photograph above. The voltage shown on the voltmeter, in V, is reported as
14 V
